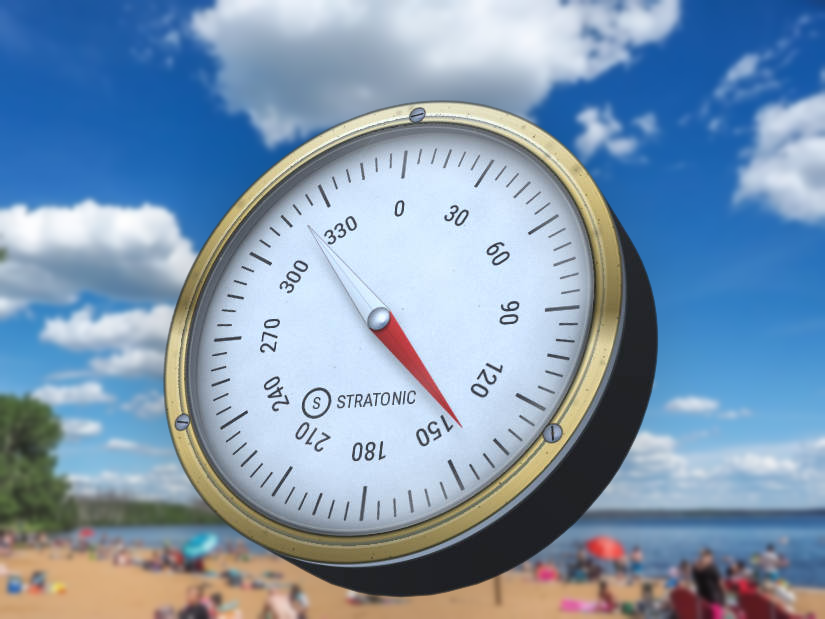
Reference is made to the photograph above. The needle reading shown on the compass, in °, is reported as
140 °
